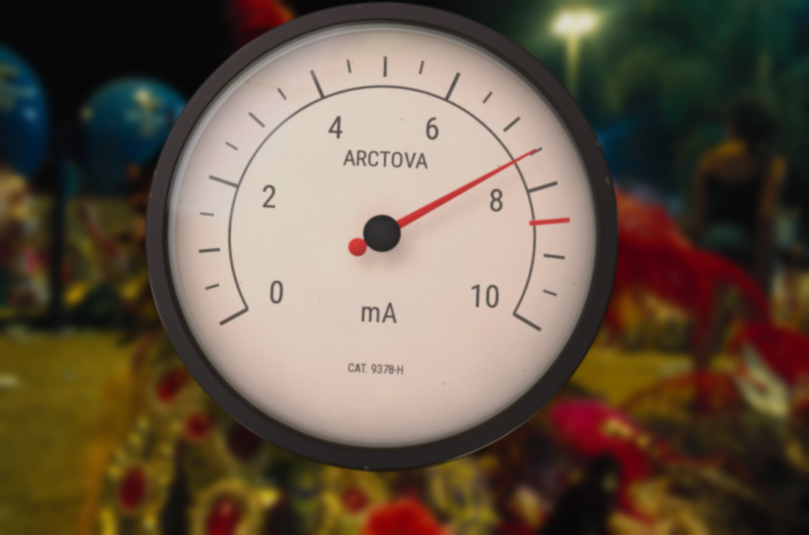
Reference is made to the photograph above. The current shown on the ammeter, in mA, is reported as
7.5 mA
